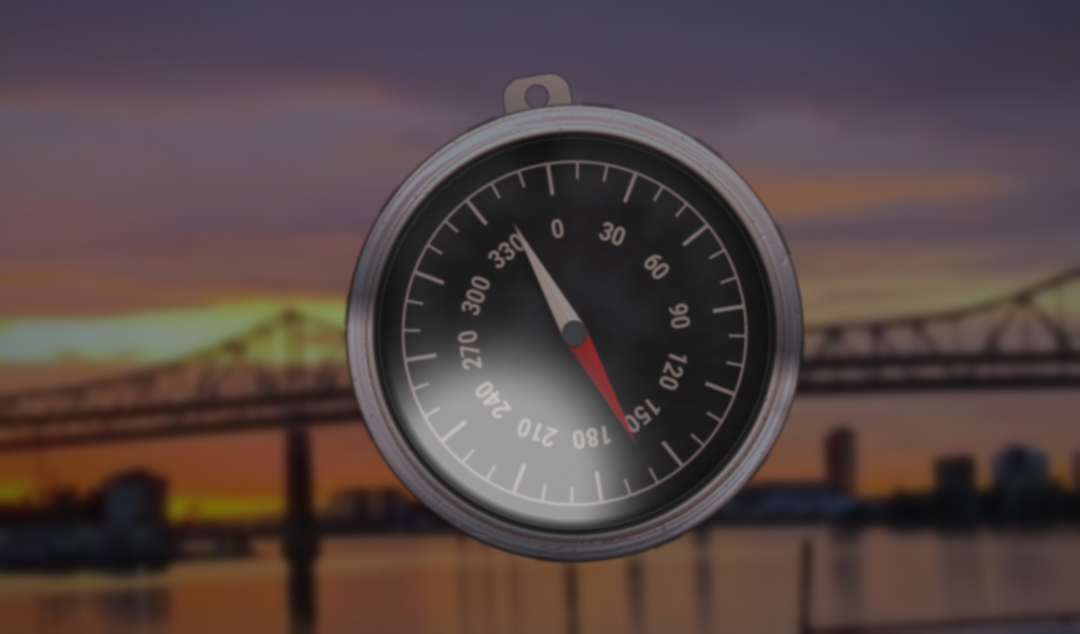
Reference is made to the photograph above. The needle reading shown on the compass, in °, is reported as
160 °
